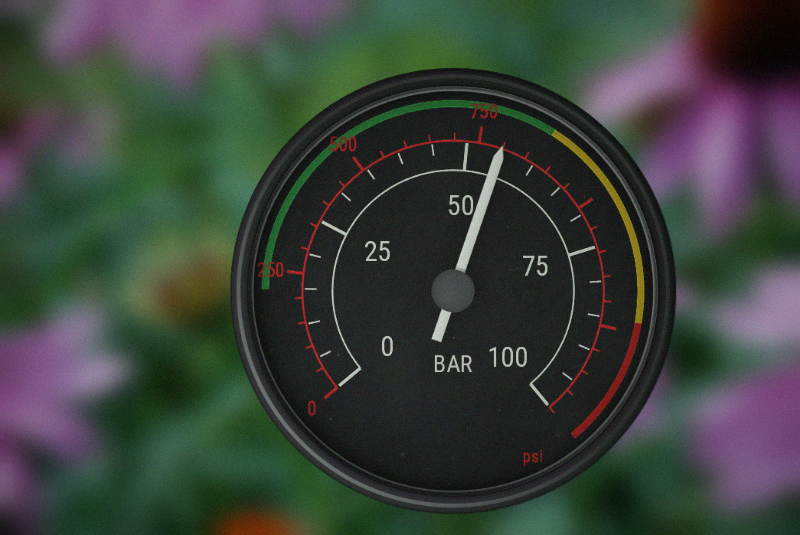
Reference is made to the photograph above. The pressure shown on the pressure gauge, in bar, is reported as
55 bar
